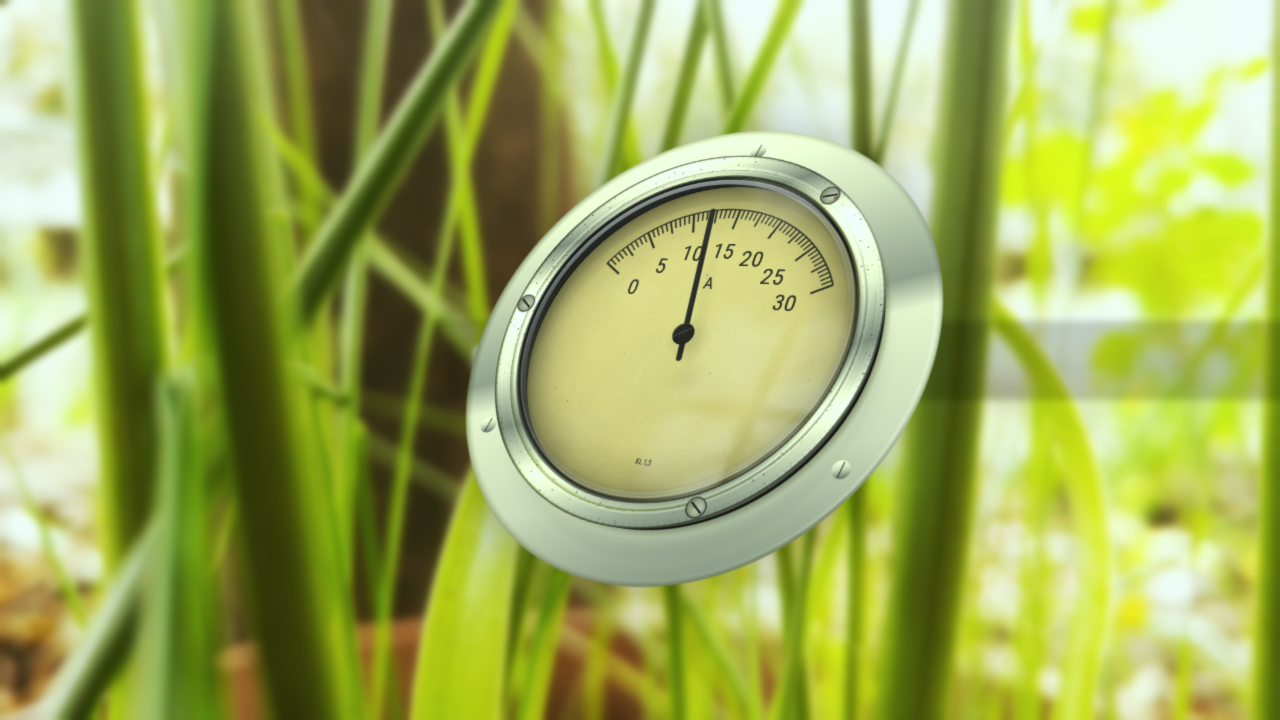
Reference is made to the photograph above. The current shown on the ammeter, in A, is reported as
12.5 A
